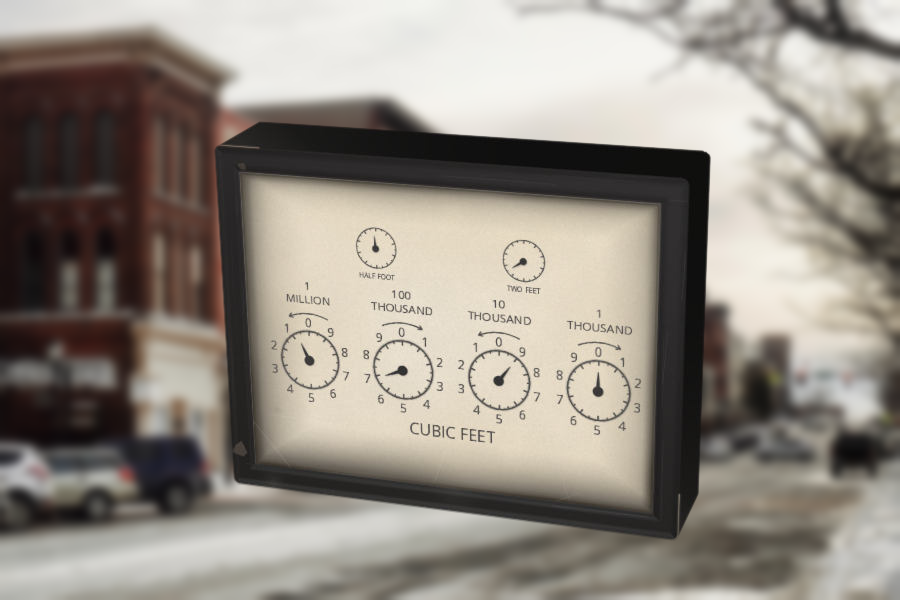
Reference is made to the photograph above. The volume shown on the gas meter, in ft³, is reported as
69000 ft³
